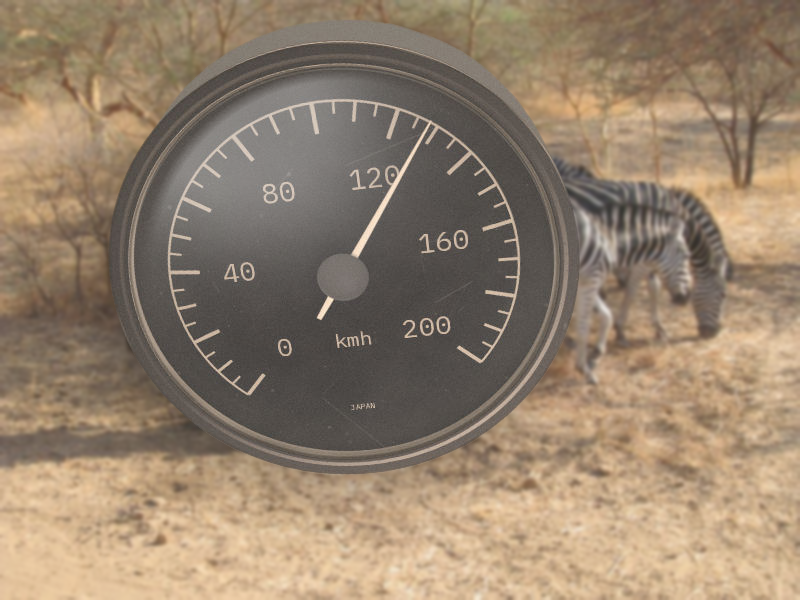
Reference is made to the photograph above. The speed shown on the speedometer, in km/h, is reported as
127.5 km/h
